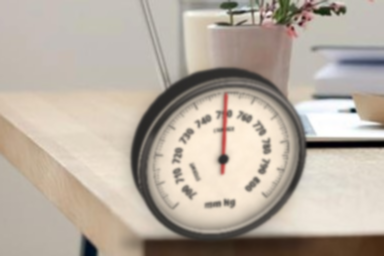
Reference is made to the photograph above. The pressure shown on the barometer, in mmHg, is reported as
750 mmHg
